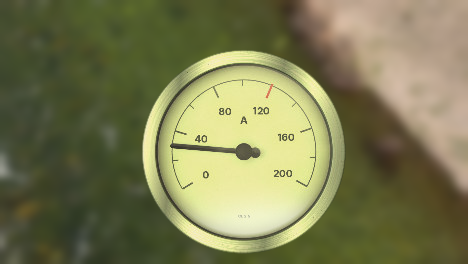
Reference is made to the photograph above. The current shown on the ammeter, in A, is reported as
30 A
